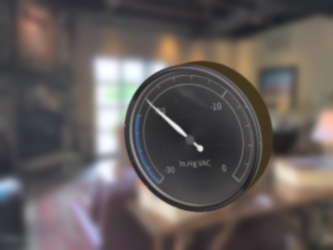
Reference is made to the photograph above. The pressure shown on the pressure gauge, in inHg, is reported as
-20 inHg
